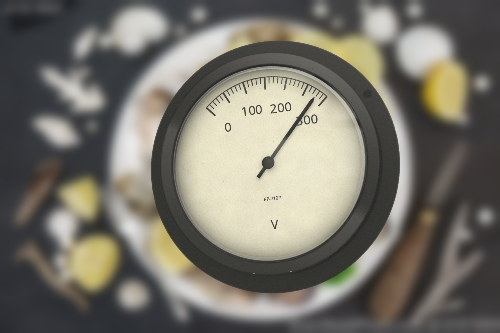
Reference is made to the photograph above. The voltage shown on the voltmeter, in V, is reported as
280 V
